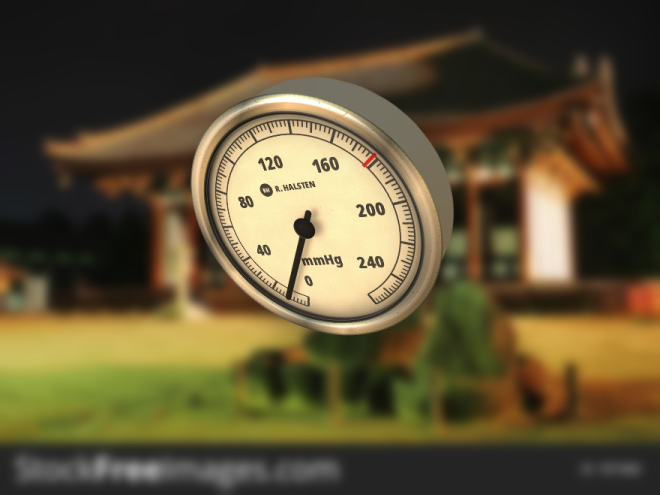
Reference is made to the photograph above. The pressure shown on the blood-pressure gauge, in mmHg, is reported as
10 mmHg
